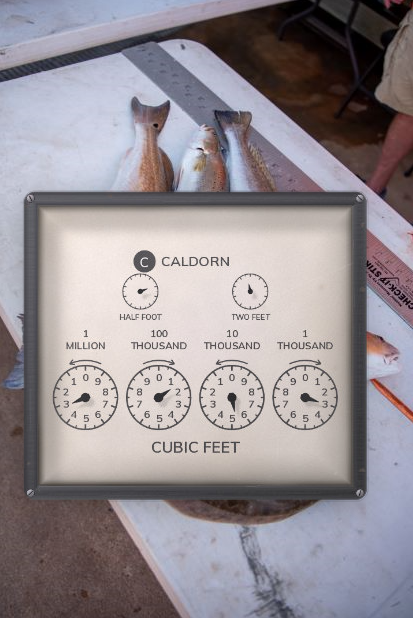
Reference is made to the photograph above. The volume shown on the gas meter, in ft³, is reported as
315300 ft³
